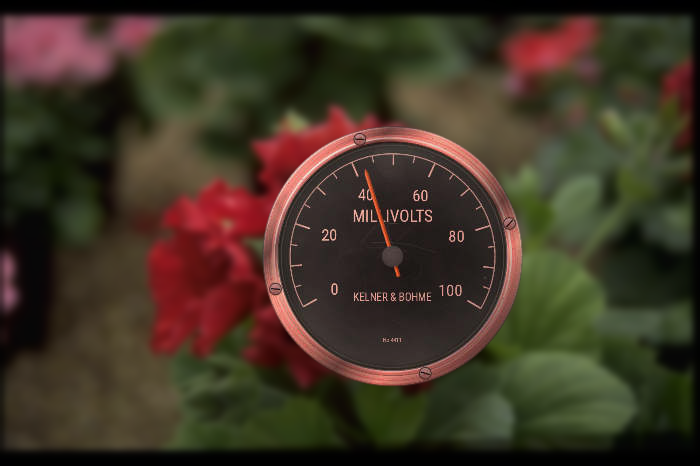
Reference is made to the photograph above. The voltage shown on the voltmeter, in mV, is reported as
42.5 mV
